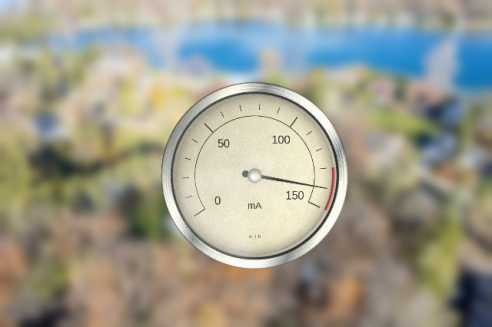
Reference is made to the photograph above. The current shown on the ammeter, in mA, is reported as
140 mA
